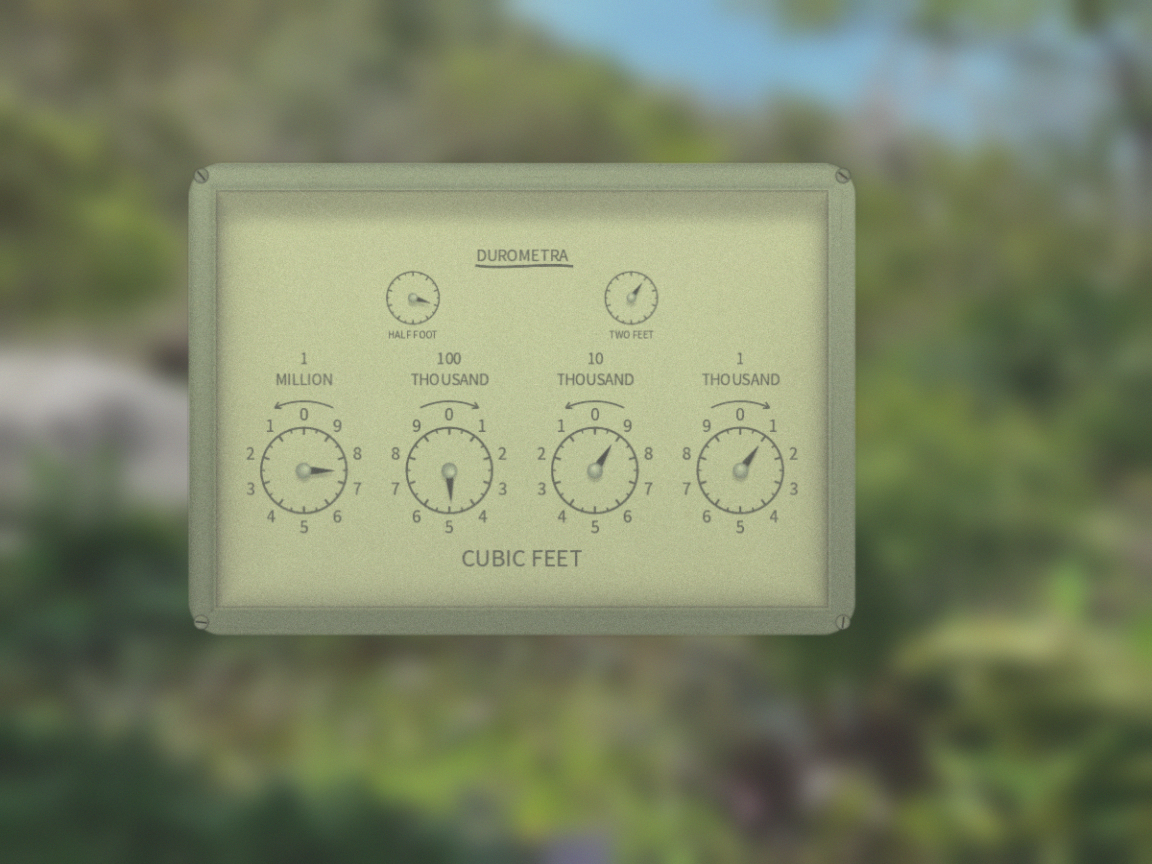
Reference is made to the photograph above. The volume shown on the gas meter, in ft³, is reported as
749100 ft³
